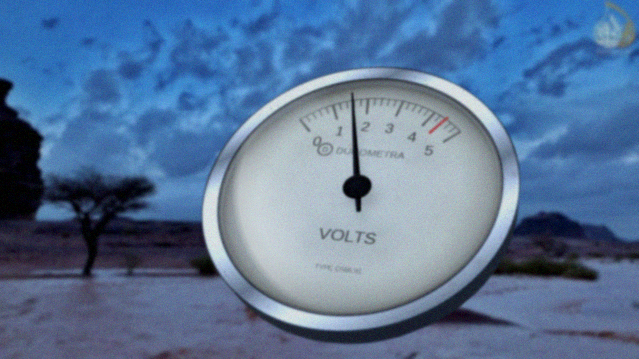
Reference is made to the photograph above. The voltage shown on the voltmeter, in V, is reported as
1.6 V
